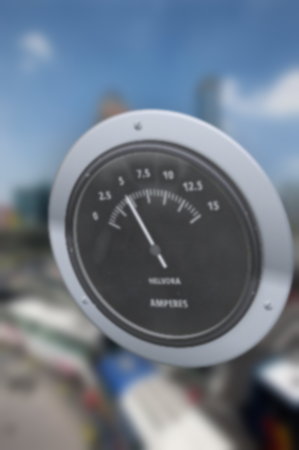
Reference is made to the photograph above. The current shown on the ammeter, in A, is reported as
5 A
